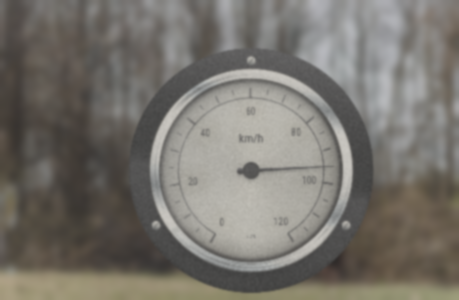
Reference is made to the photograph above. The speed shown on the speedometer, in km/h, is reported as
95 km/h
